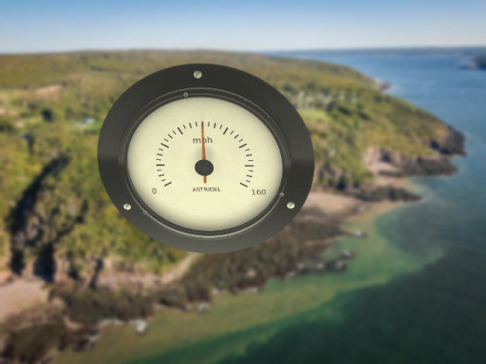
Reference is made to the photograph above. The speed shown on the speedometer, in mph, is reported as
80 mph
